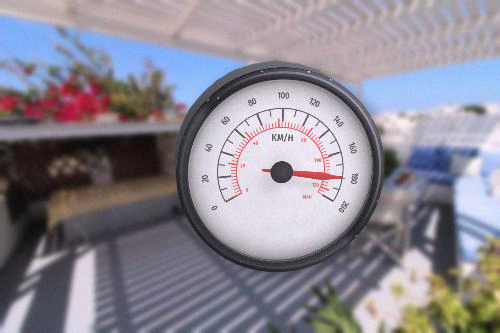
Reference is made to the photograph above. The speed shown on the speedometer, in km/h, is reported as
180 km/h
